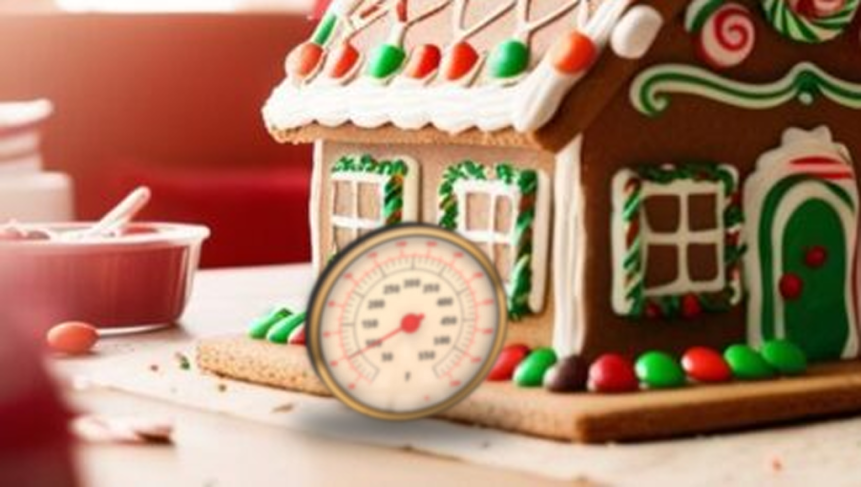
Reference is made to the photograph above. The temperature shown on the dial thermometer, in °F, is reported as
100 °F
